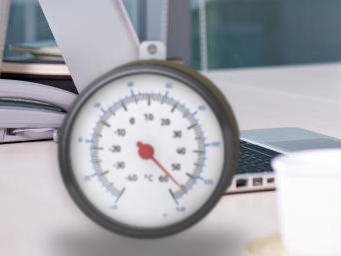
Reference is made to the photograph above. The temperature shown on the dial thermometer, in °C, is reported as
55 °C
